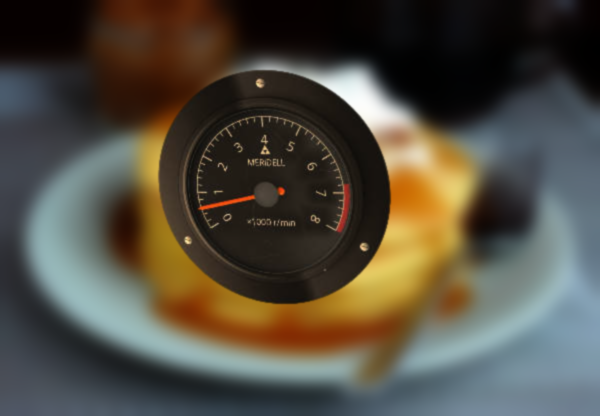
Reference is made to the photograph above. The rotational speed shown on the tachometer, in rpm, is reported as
600 rpm
